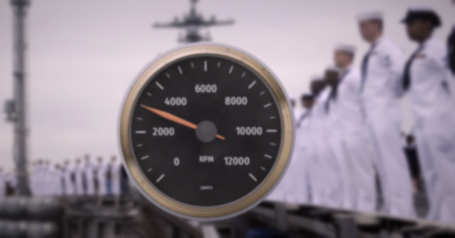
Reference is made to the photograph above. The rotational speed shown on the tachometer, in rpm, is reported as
3000 rpm
